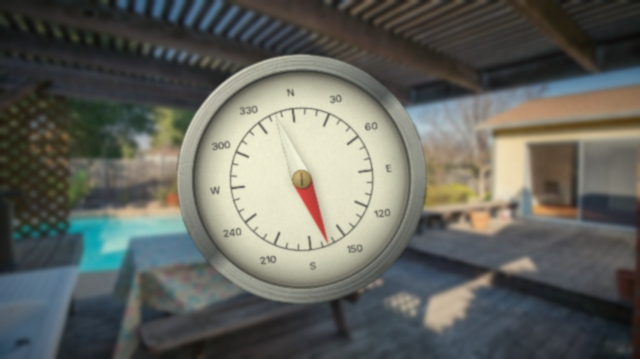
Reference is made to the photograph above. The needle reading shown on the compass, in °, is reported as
165 °
